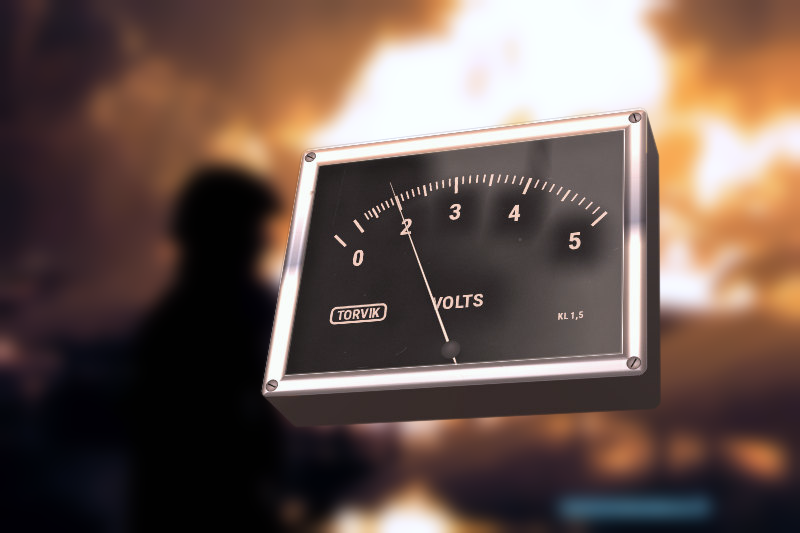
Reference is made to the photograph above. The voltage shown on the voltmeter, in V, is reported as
2 V
